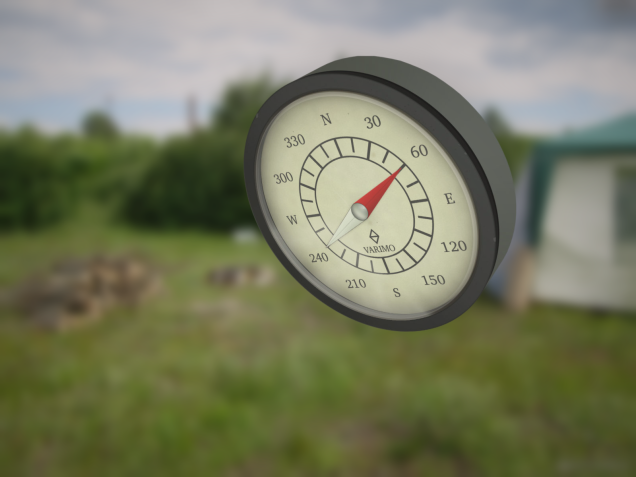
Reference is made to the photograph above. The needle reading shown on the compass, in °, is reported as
60 °
